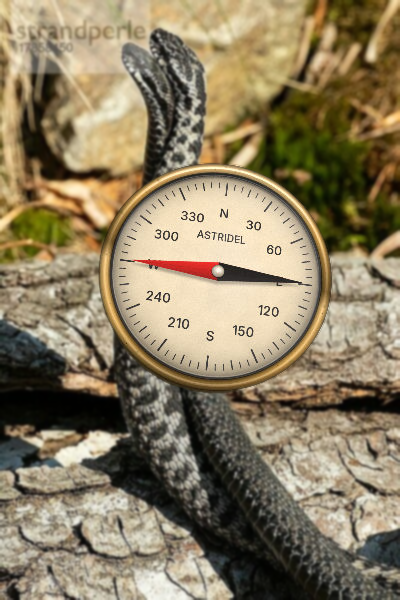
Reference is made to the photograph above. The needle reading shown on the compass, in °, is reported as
270 °
